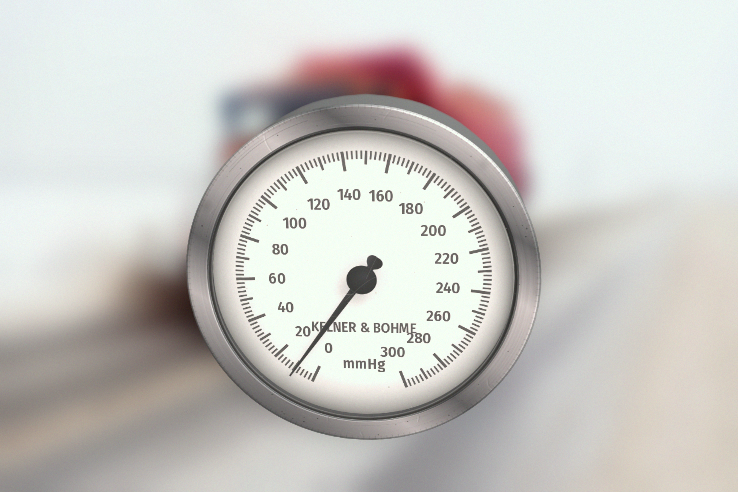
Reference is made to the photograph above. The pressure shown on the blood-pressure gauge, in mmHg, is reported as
10 mmHg
